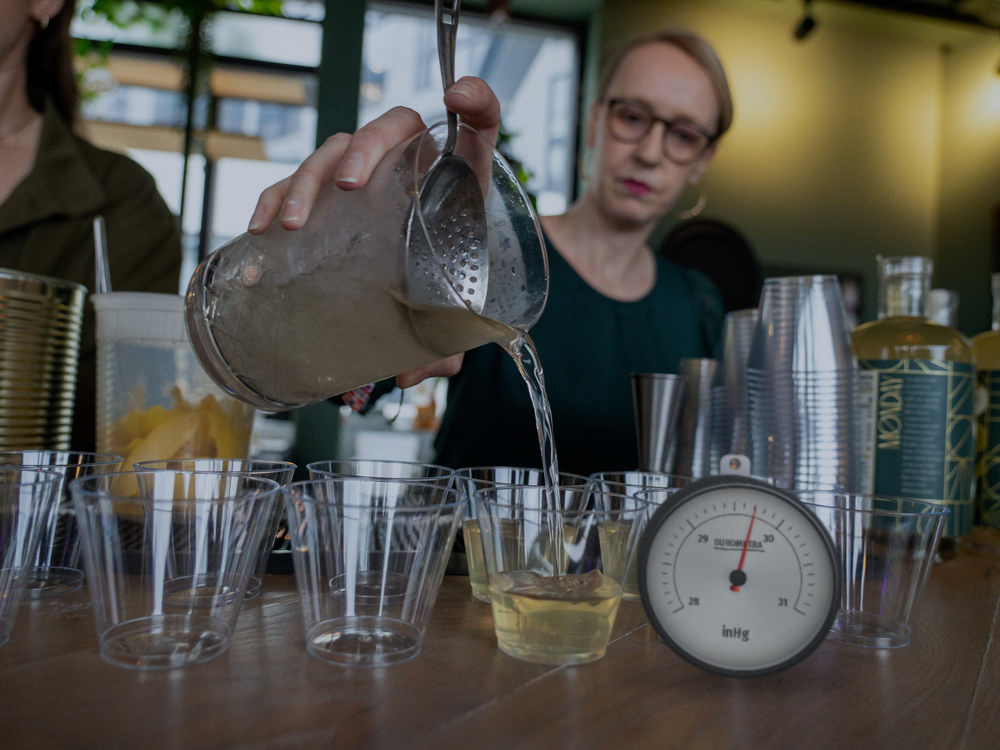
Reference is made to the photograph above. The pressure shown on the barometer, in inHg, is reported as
29.7 inHg
